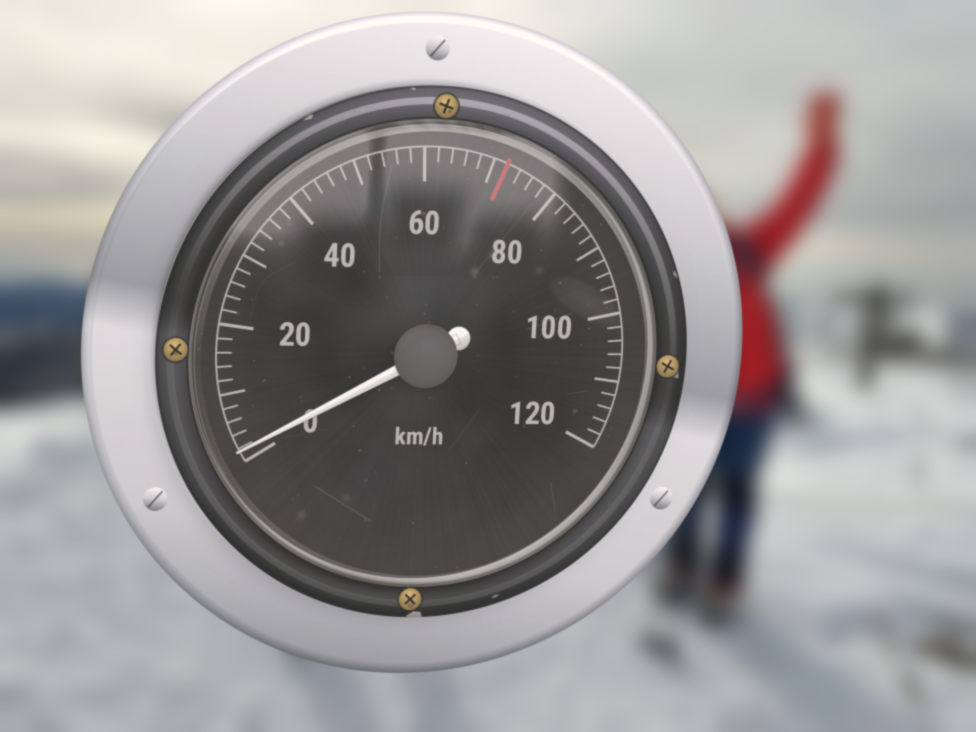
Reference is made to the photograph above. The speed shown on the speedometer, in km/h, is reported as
2 km/h
